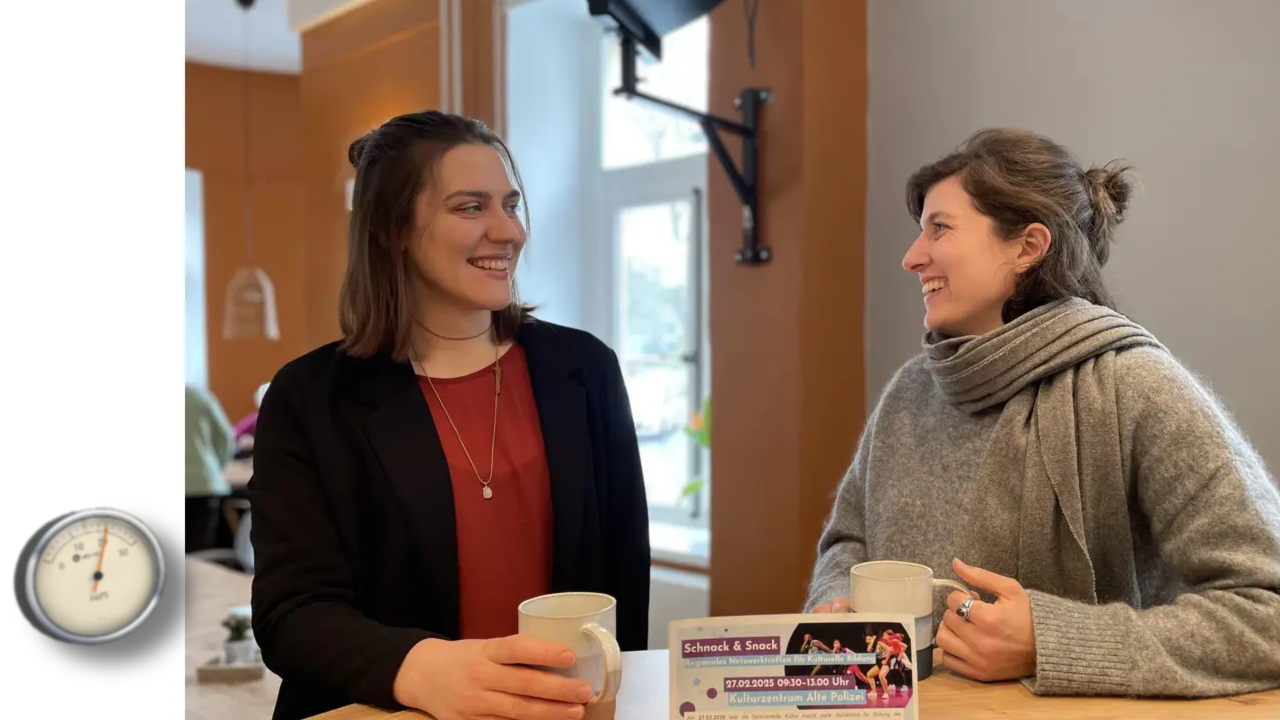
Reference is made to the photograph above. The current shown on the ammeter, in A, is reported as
20 A
